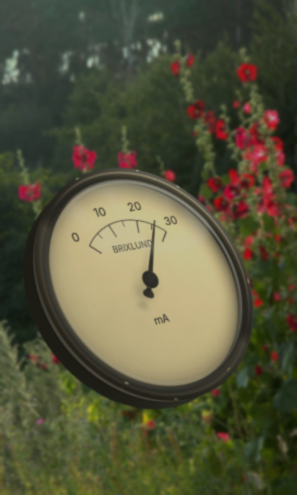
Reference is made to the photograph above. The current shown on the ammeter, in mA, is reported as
25 mA
